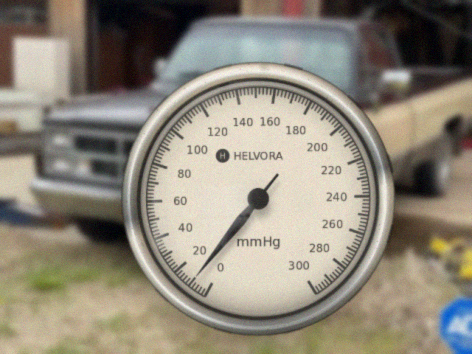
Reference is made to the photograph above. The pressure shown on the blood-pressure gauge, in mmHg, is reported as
10 mmHg
